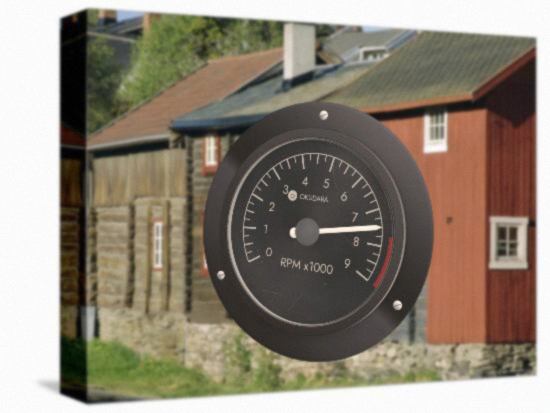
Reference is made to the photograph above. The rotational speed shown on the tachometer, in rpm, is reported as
7500 rpm
